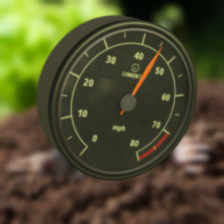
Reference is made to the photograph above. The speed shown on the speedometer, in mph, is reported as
45 mph
